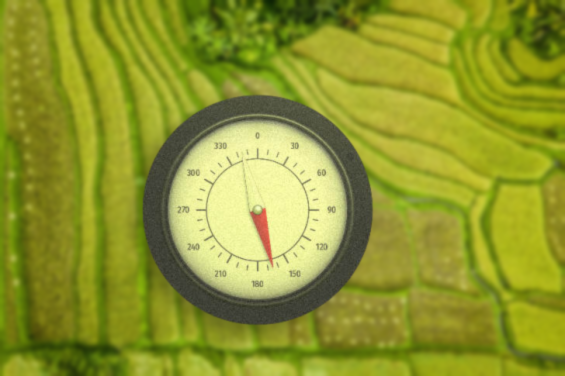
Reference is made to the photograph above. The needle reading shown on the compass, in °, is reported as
165 °
